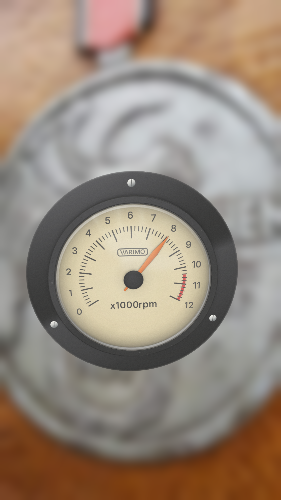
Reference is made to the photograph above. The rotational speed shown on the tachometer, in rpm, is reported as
8000 rpm
